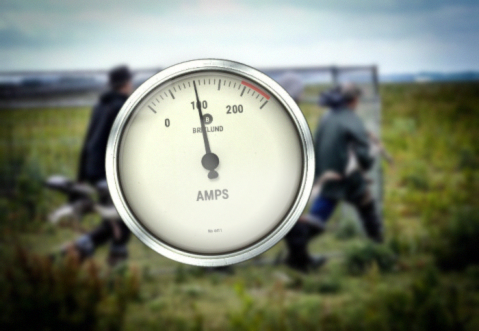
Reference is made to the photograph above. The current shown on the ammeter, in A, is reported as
100 A
